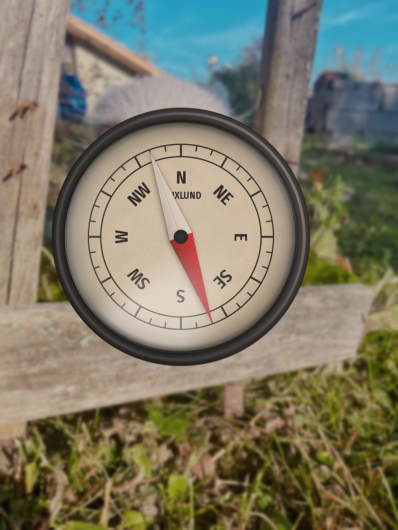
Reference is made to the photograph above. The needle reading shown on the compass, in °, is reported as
160 °
